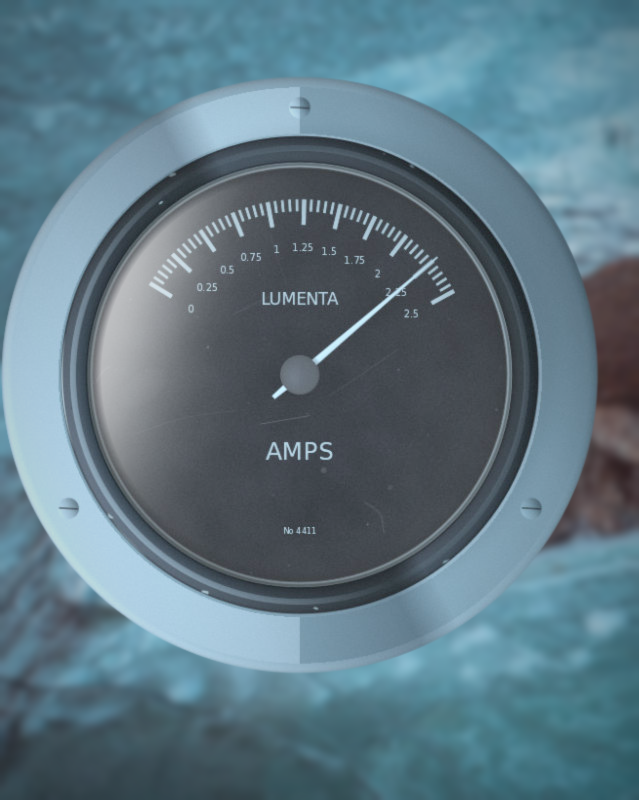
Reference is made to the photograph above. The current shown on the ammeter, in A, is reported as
2.25 A
